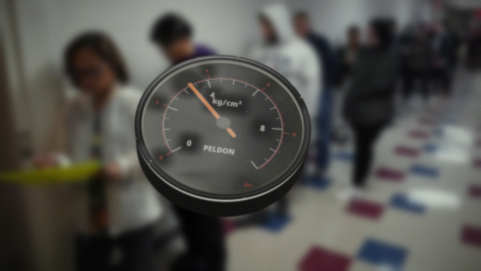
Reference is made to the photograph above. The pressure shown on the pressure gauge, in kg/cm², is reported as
3.25 kg/cm²
